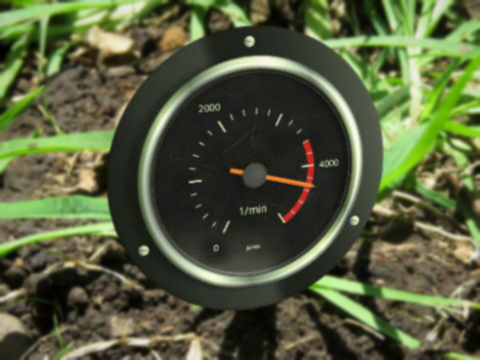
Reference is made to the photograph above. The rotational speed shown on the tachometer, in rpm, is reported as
4300 rpm
